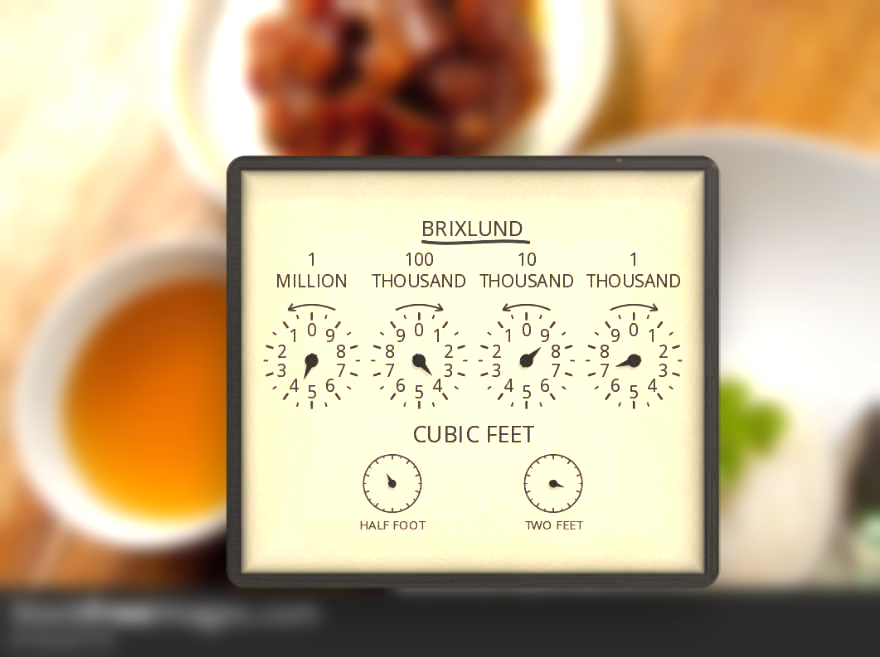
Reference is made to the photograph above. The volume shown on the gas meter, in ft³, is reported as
438700 ft³
